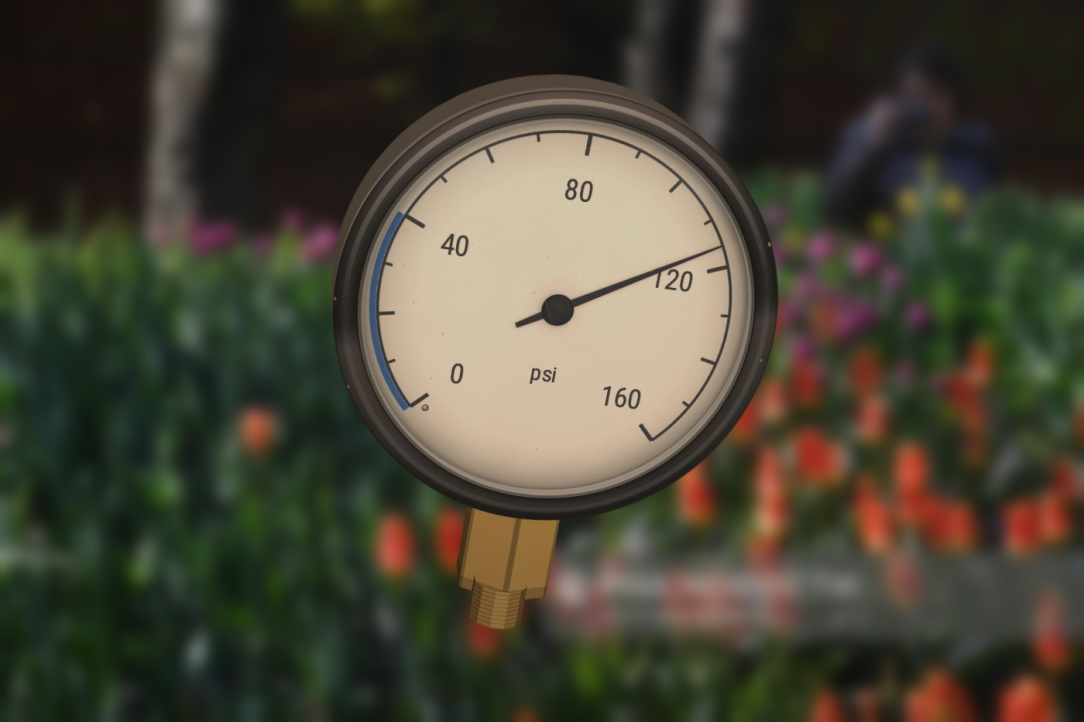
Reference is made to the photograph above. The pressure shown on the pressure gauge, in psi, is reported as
115 psi
